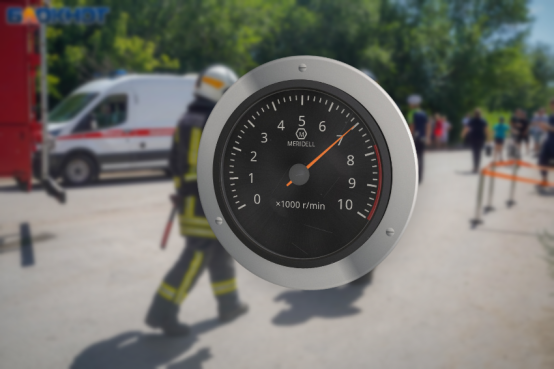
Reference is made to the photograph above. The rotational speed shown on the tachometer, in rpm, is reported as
7000 rpm
